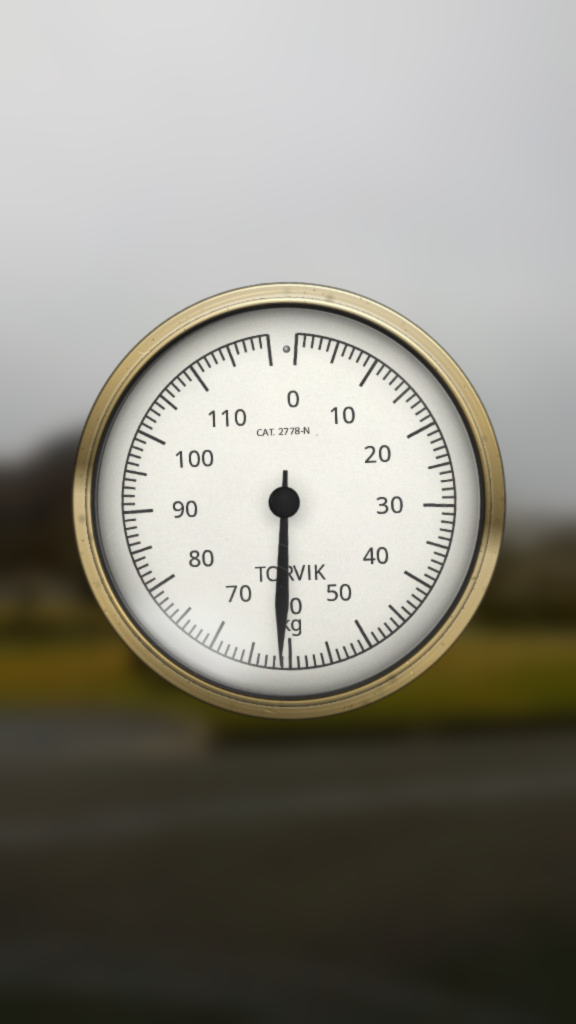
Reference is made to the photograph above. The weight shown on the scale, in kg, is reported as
61 kg
